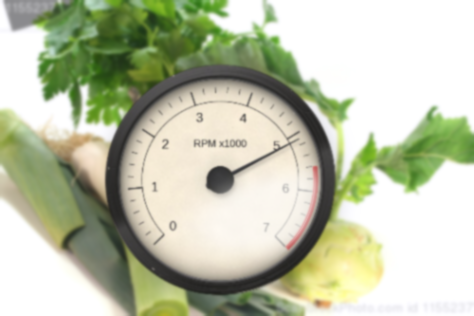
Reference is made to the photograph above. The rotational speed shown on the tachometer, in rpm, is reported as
5100 rpm
